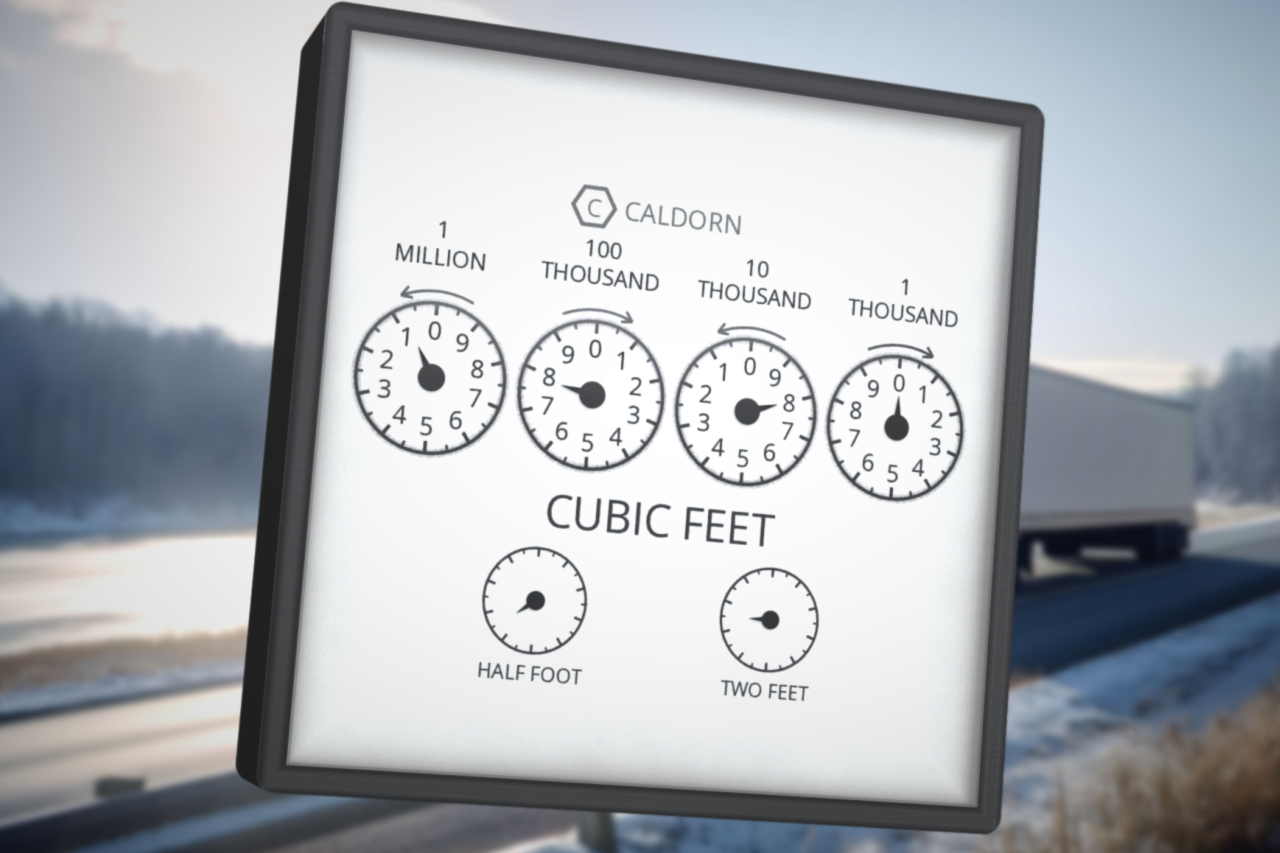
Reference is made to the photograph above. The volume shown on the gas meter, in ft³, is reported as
78000 ft³
